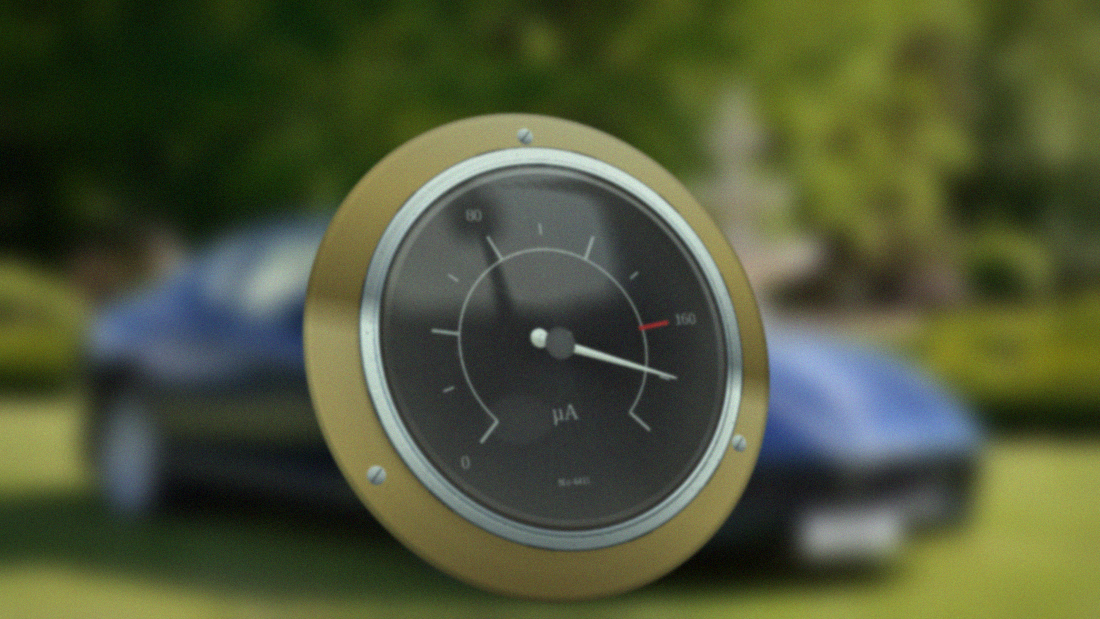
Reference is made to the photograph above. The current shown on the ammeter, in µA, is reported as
180 µA
